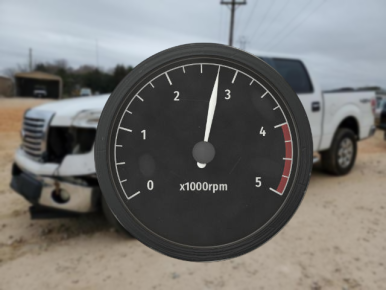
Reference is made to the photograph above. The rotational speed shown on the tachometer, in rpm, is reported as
2750 rpm
